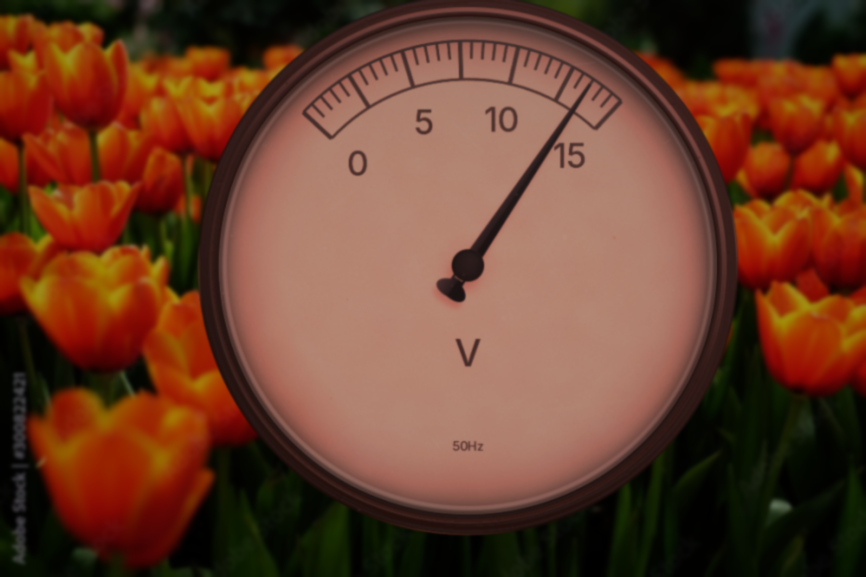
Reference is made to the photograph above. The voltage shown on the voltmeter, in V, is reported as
13.5 V
